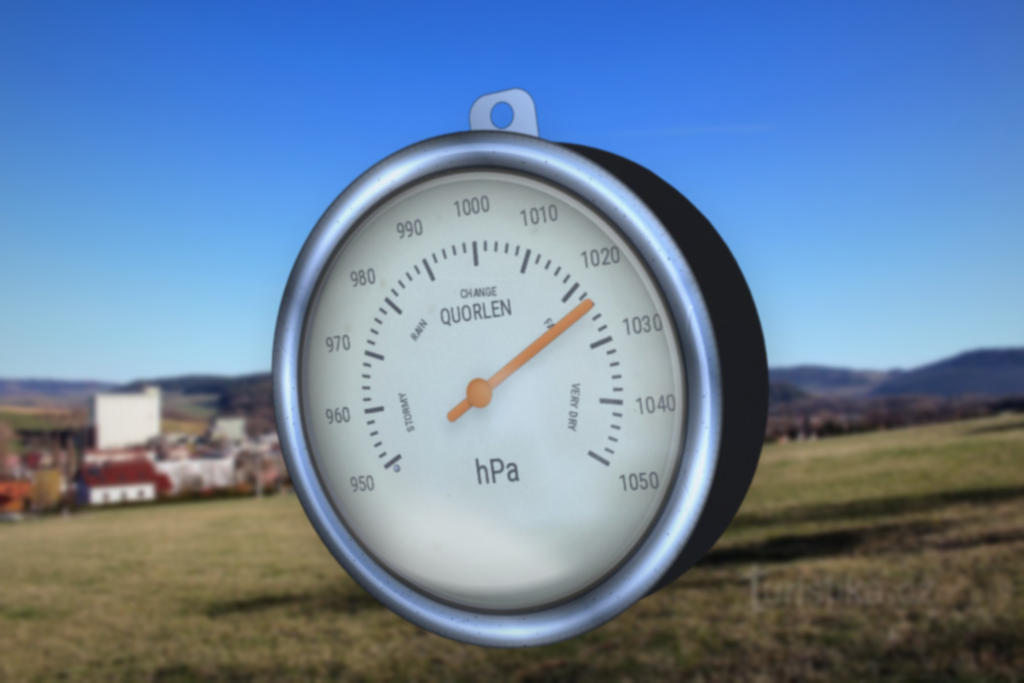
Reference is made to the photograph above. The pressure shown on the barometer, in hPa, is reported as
1024 hPa
